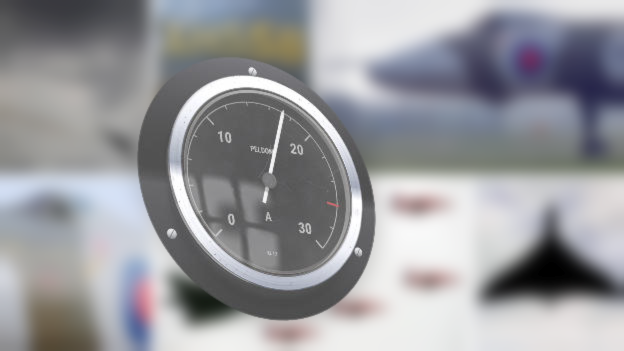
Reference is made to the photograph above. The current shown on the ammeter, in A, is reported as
17 A
